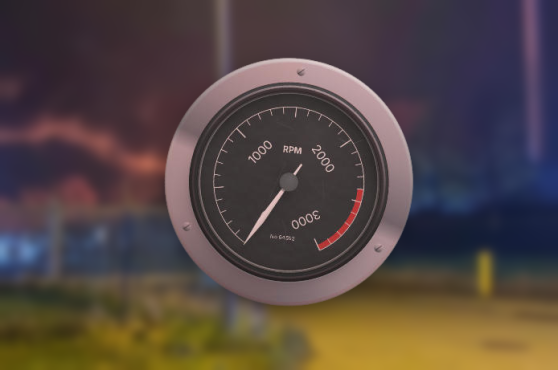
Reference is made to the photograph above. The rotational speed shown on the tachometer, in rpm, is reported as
0 rpm
